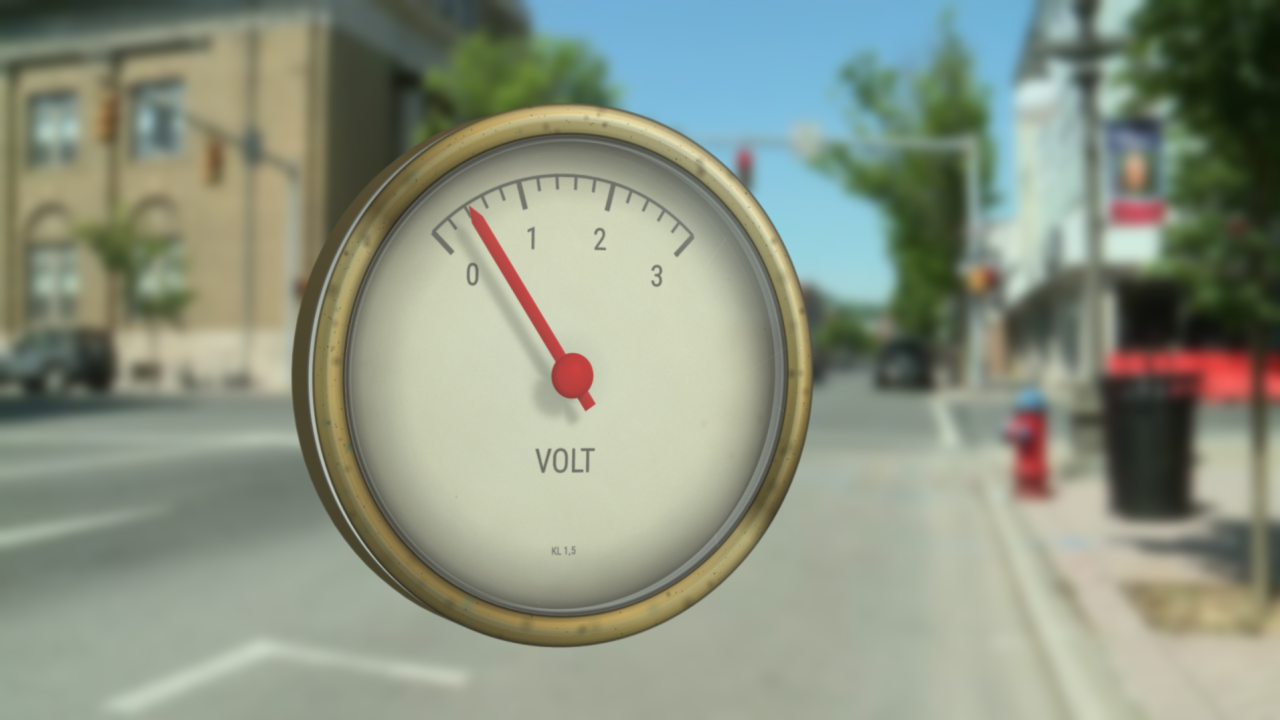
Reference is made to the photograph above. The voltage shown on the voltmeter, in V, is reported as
0.4 V
